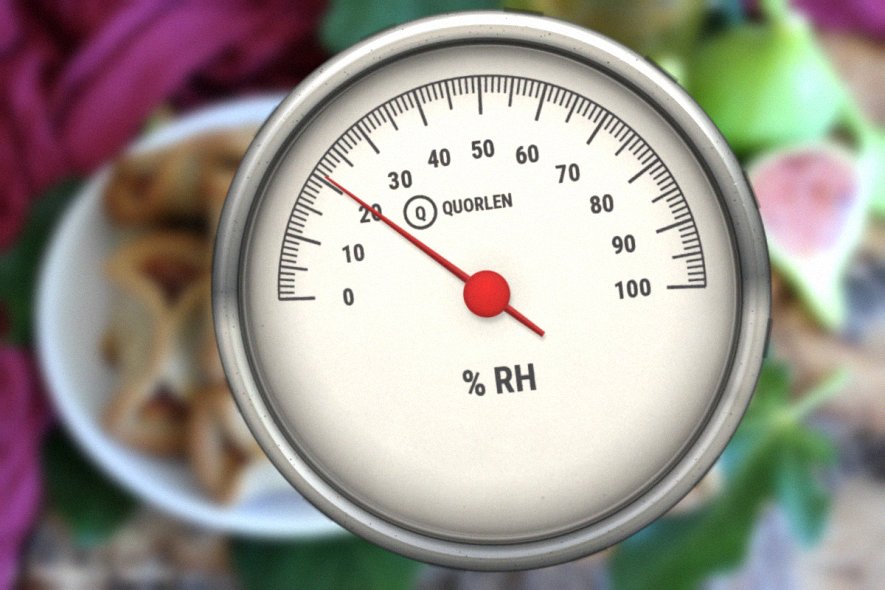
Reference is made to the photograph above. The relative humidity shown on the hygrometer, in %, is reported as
21 %
